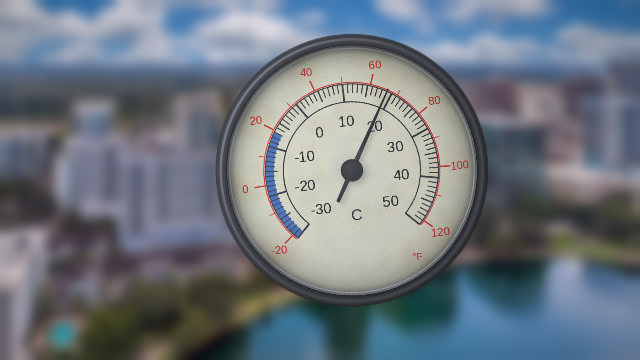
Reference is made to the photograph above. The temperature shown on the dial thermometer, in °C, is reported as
19 °C
